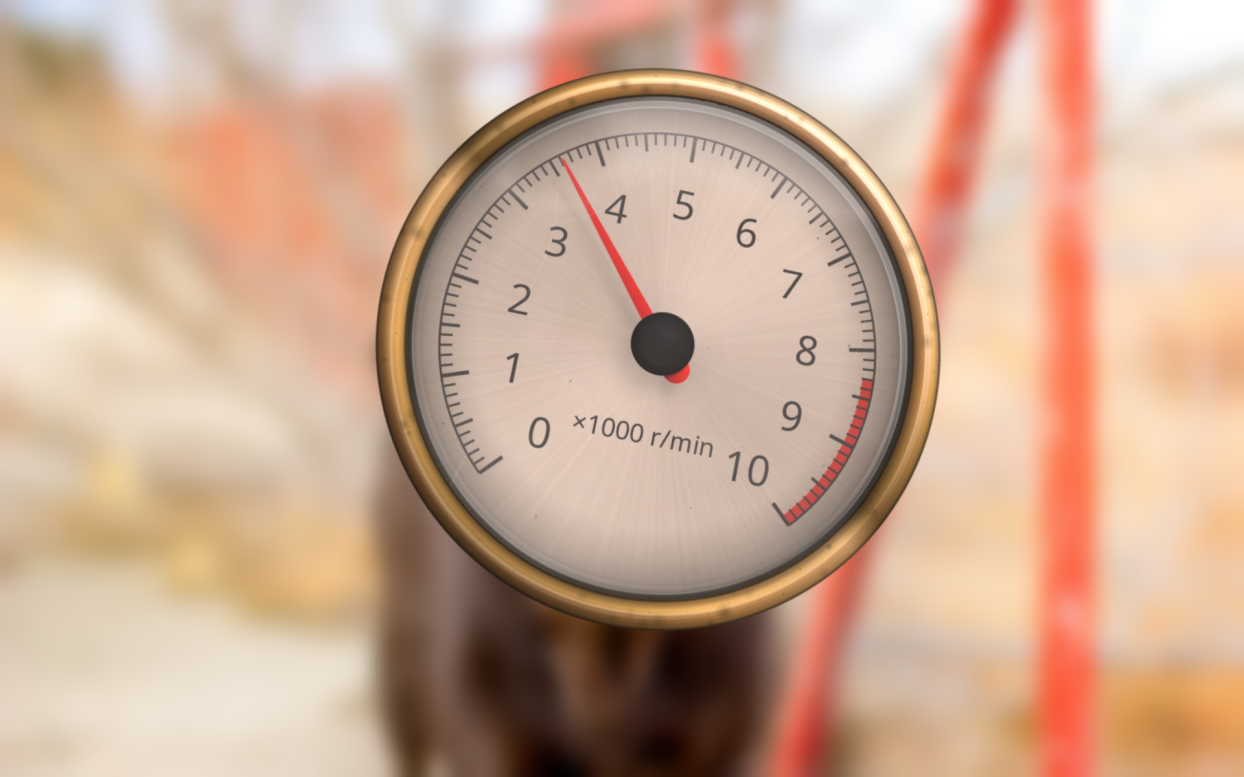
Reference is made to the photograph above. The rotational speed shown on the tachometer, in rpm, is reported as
3600 rpm
